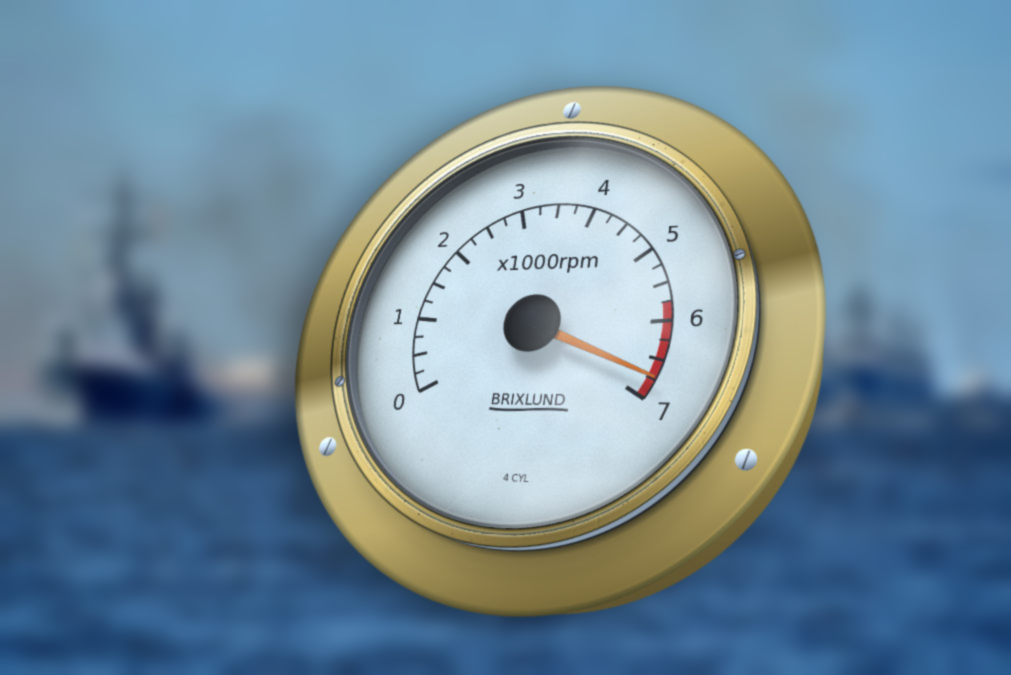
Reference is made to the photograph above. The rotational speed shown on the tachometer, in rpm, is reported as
6750 rpm
